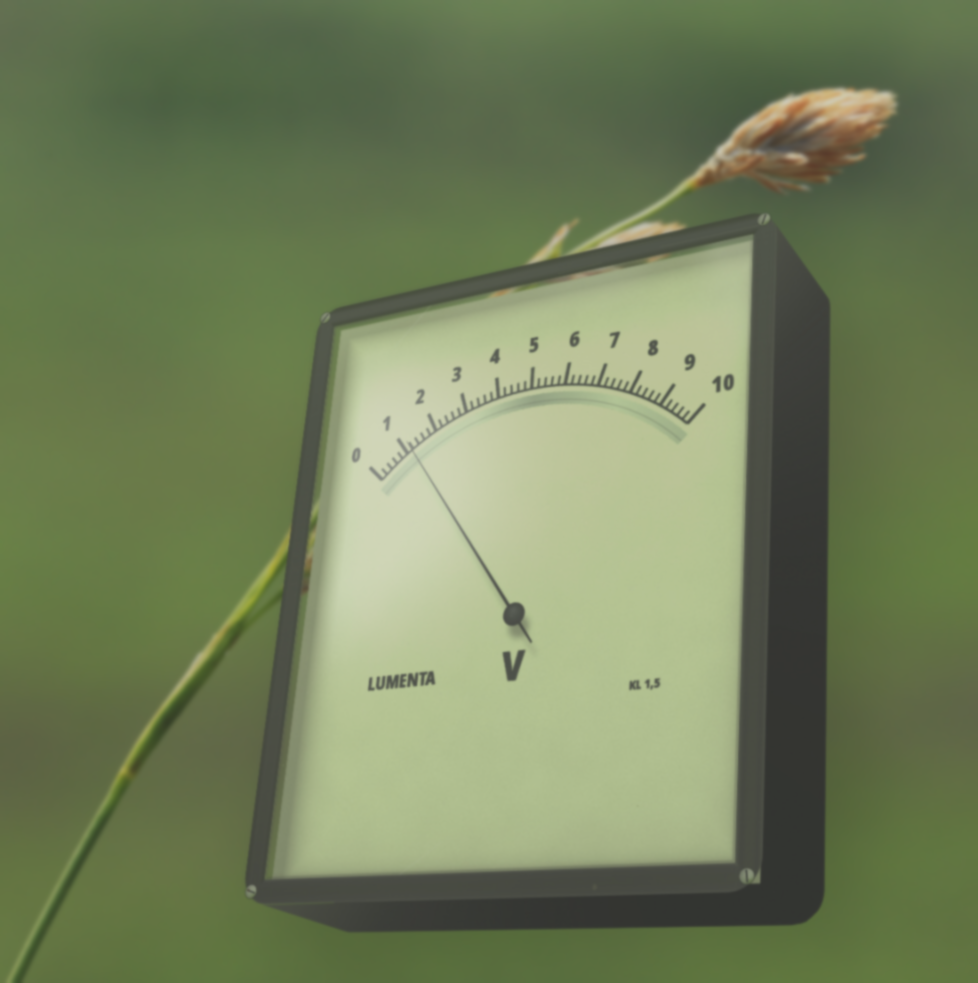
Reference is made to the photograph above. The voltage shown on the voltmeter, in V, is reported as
1.2 V
